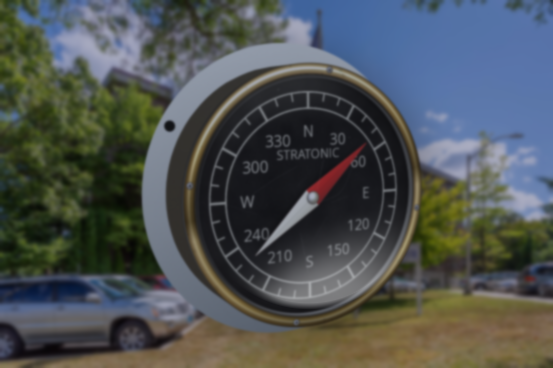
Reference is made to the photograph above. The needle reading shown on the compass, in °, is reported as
50 °
